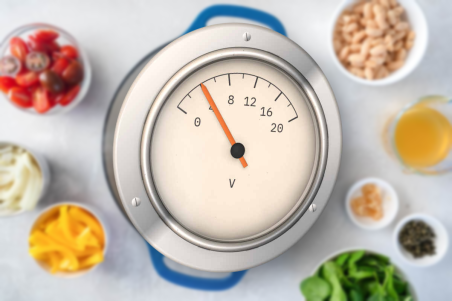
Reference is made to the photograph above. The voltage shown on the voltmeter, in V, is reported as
4 V
